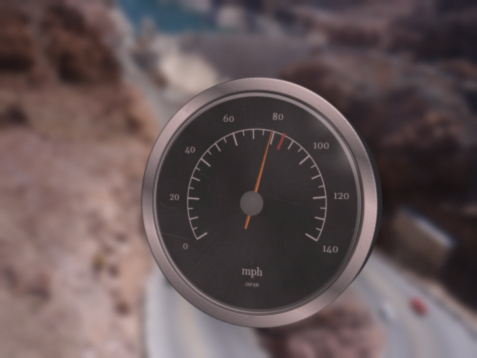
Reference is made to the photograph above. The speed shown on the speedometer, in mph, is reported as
80 mph
